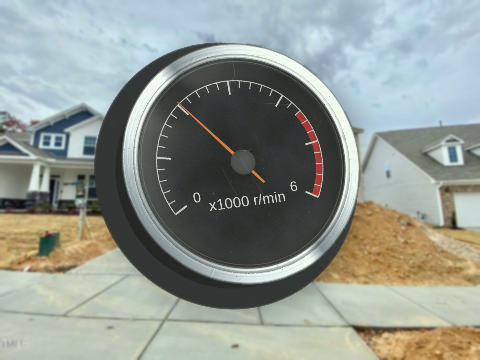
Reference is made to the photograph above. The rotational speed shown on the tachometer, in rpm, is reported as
2000 rpm
